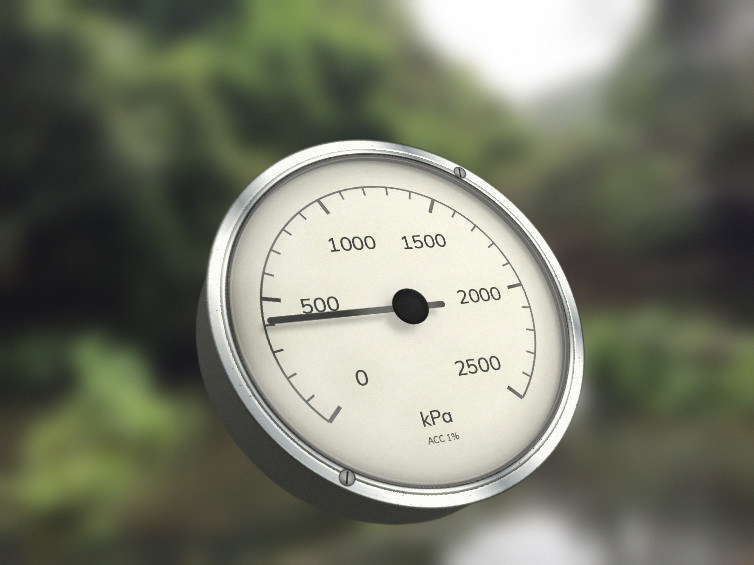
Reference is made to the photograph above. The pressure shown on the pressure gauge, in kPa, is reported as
400 kPa
